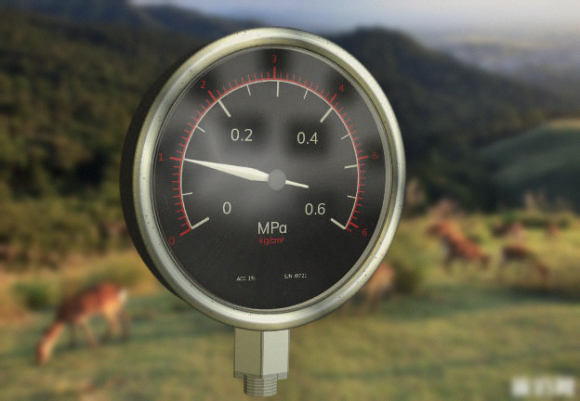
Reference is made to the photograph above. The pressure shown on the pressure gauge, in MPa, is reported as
0.1 MPa
